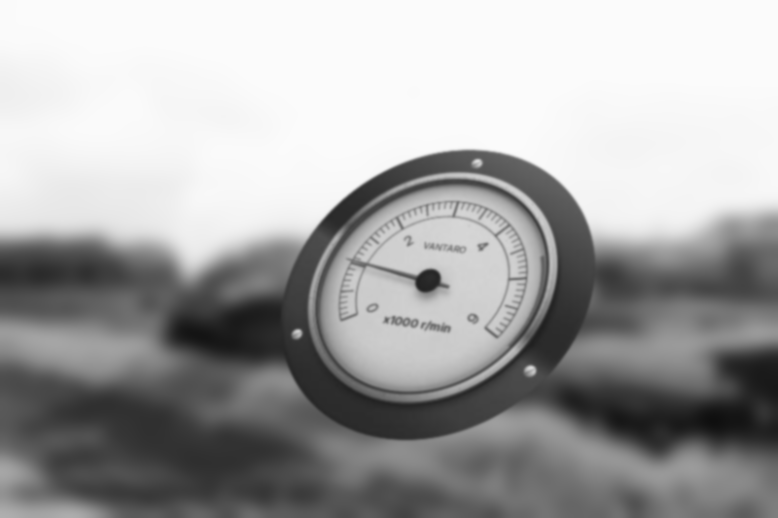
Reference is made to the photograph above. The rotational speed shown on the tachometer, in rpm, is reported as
1000 rpm
